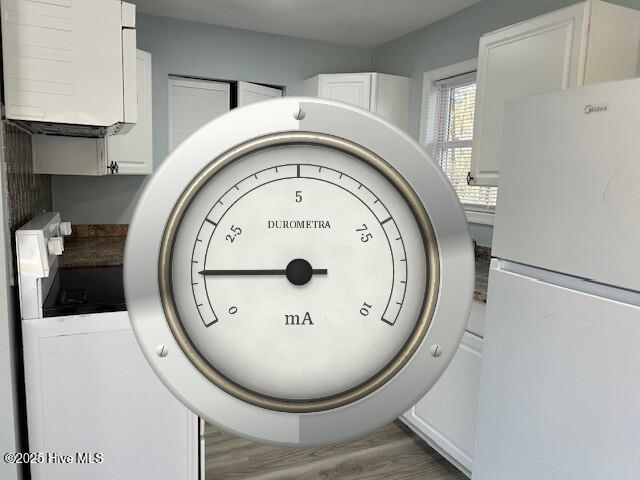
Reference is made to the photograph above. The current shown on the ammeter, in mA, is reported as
1.25 mA
